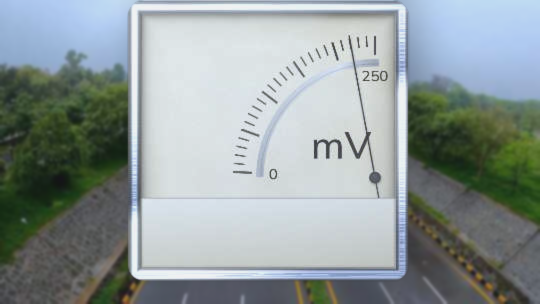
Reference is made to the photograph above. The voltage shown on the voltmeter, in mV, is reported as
220 mV
